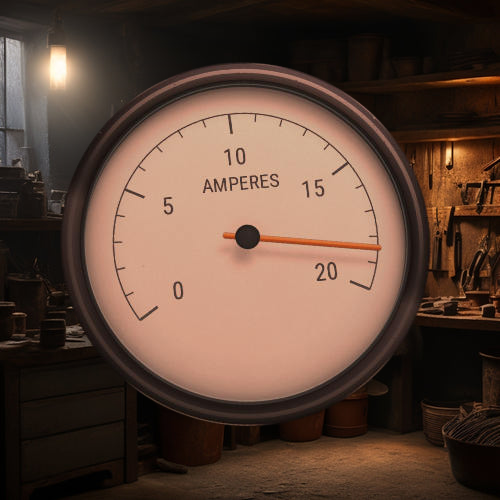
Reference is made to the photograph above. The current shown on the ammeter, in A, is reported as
18.5 A
